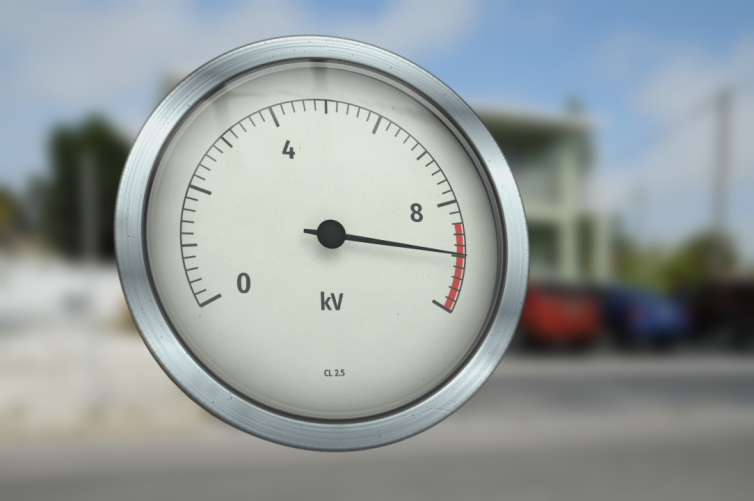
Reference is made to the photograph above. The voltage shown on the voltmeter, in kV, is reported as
9 kV
